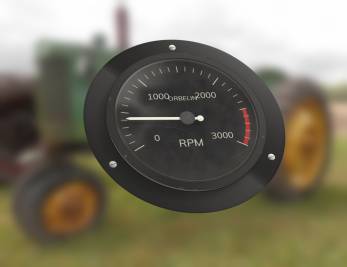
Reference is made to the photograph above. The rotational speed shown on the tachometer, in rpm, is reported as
400 rpm
